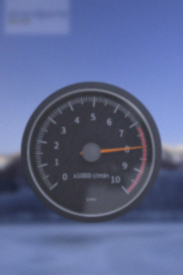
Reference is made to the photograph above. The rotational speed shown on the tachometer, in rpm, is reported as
8000 rpm
